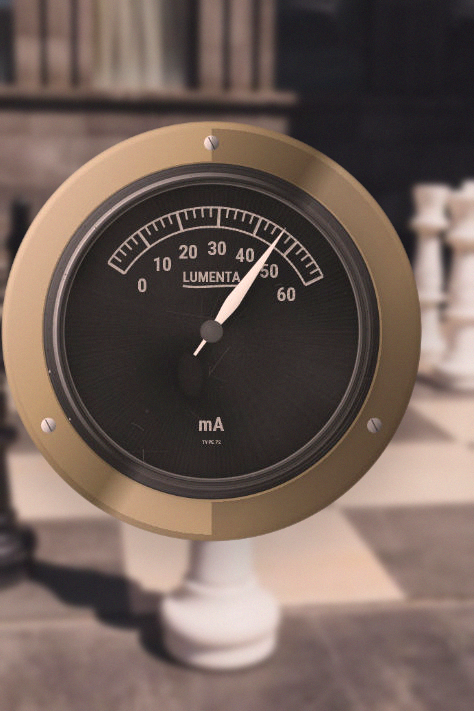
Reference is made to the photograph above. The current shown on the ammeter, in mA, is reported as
46 mA
